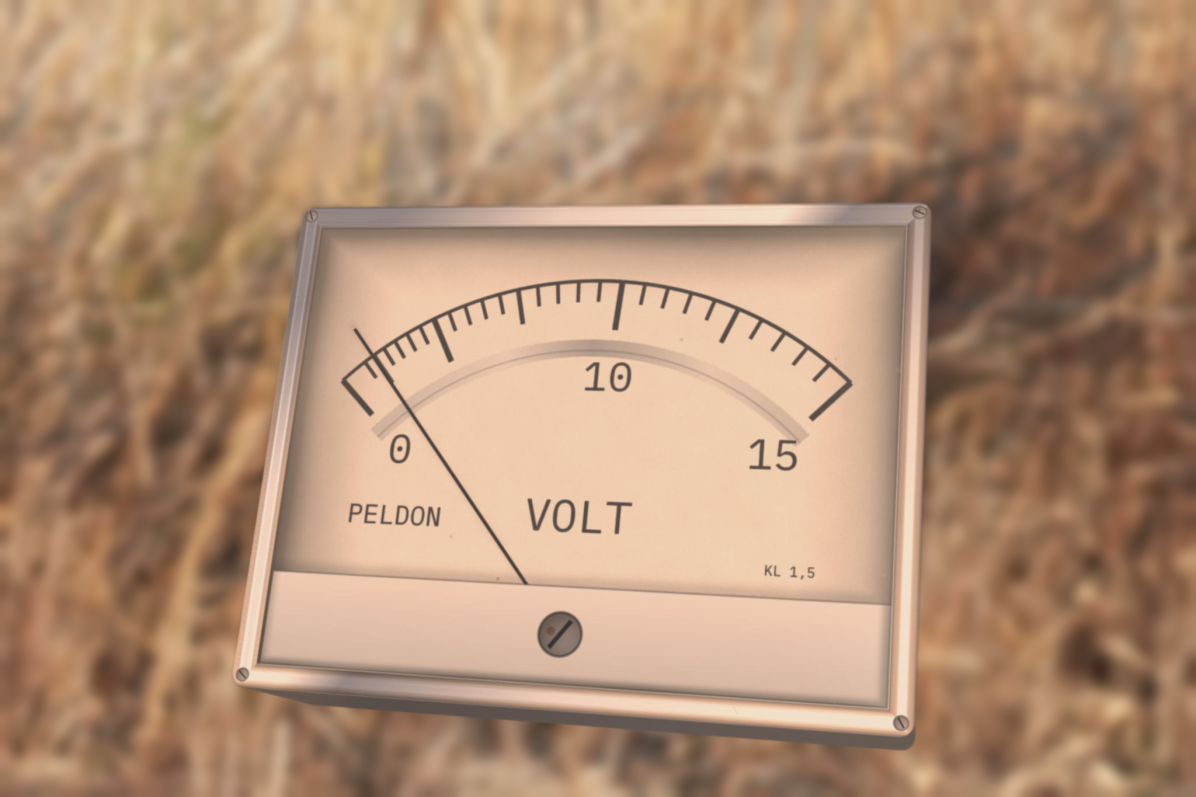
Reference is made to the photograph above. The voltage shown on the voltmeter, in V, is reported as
2.5 V
